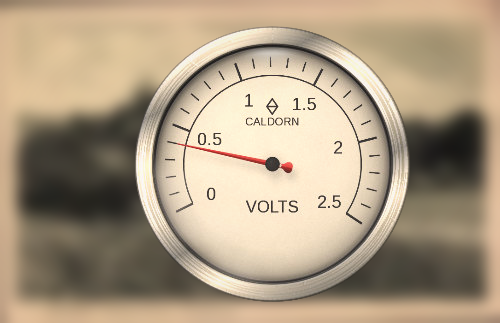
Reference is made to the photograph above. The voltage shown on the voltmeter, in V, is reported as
0.4 V
